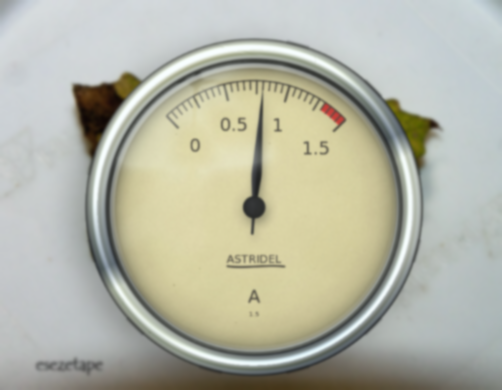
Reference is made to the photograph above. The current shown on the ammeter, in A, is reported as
0.8 A
